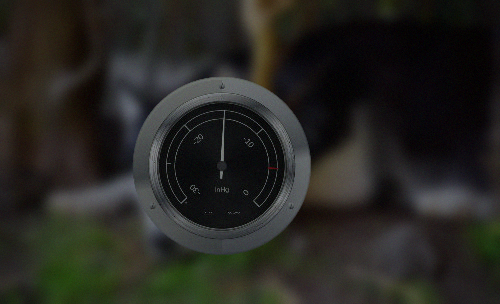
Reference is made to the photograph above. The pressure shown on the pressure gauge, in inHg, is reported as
-15 inHg
